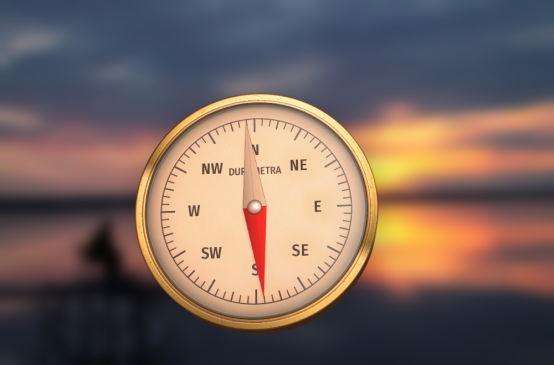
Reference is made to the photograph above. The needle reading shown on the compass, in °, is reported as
175 °
